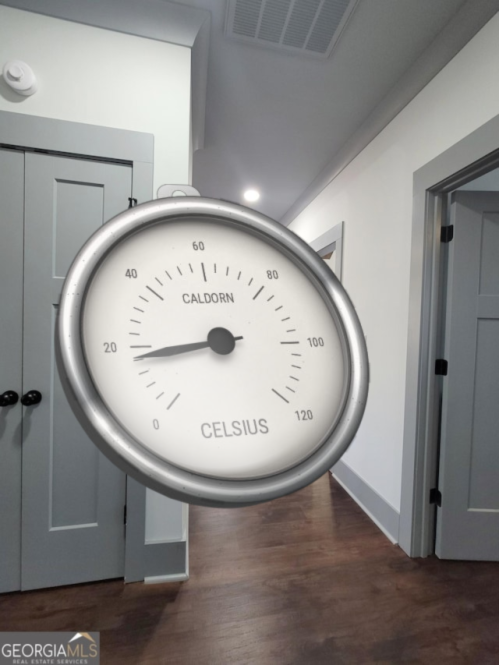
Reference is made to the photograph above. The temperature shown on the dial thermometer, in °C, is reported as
16 °C
